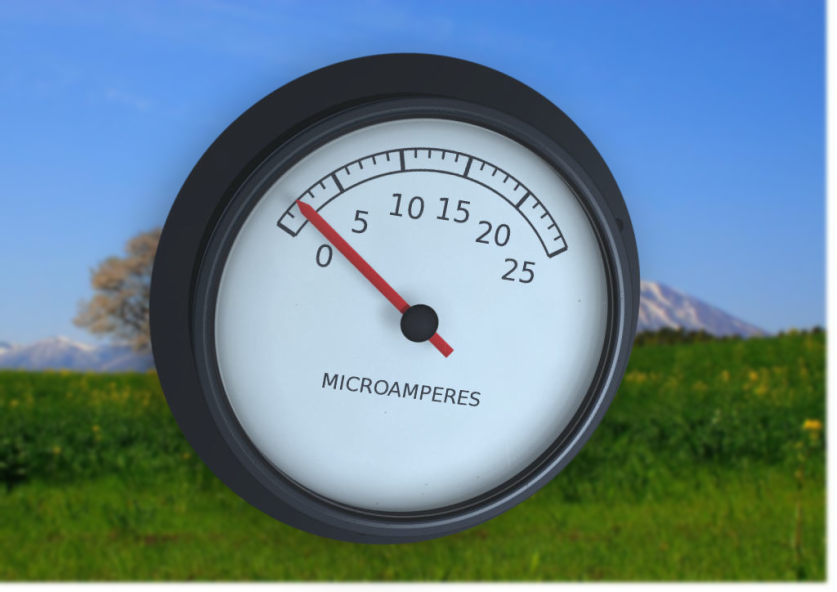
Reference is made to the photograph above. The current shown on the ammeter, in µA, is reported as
2 µA
